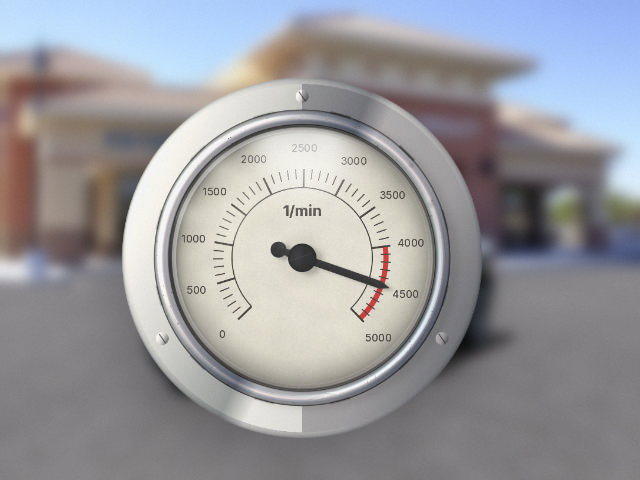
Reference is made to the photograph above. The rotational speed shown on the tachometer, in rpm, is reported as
4500 rpm
